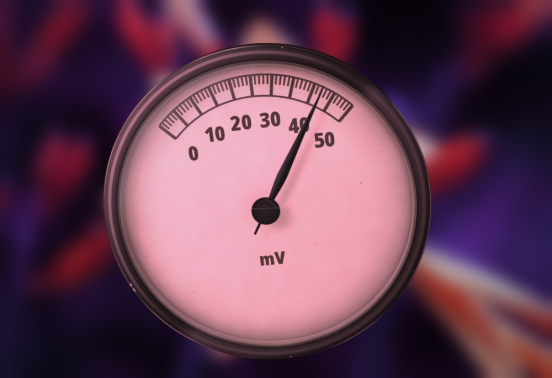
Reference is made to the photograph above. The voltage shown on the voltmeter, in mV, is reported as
42 mV
